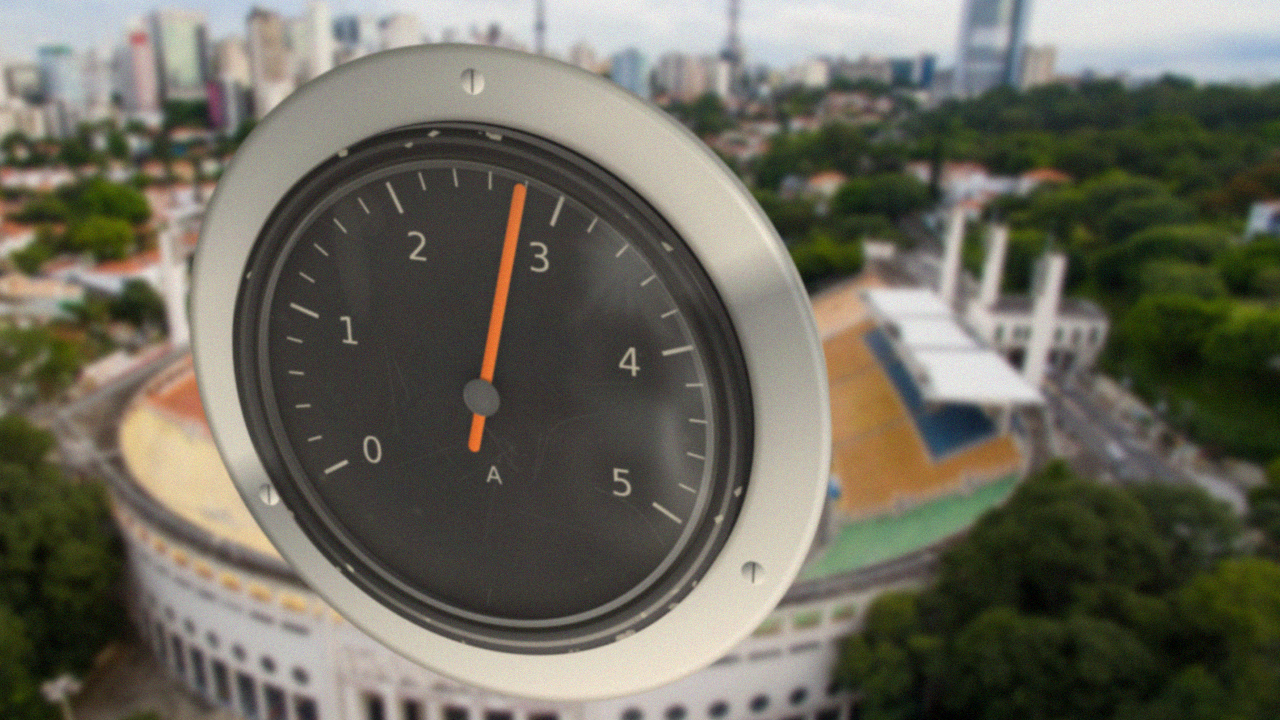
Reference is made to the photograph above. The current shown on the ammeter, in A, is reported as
2.8 A
